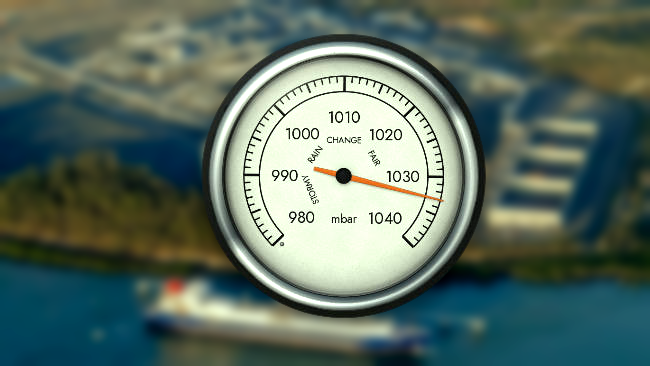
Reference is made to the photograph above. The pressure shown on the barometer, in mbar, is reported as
1033 mbar
